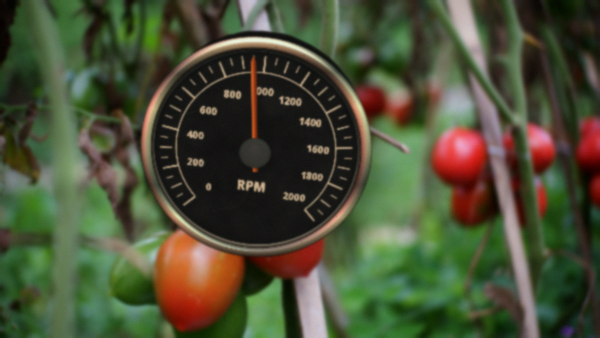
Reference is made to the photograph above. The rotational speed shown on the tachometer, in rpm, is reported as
950 rpm
